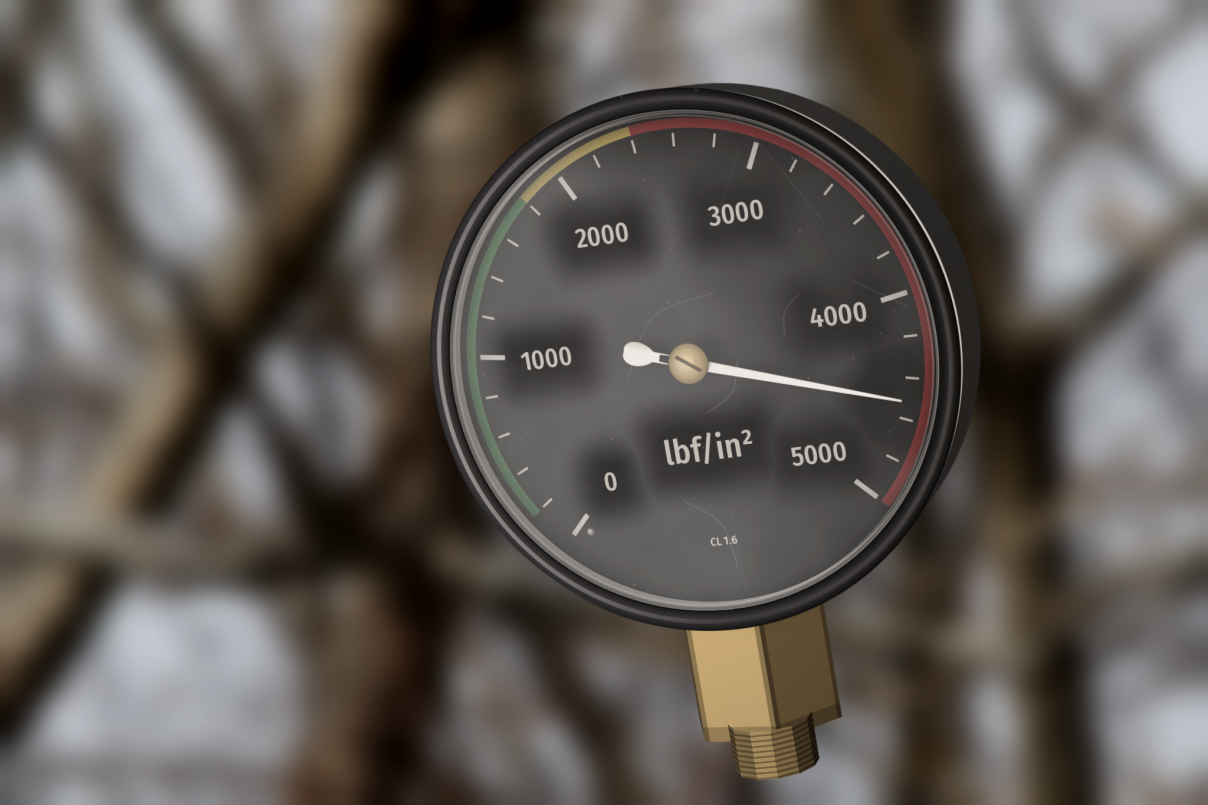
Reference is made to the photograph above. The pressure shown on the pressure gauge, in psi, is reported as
4500 psi
